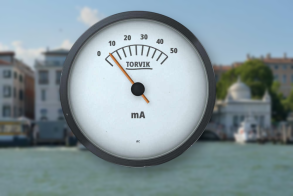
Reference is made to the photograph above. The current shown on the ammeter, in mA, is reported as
5 mA
